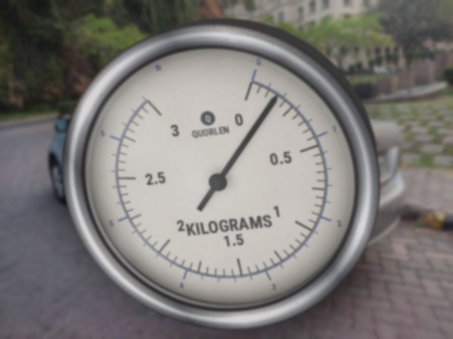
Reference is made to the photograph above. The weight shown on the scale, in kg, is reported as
0.15 kg
